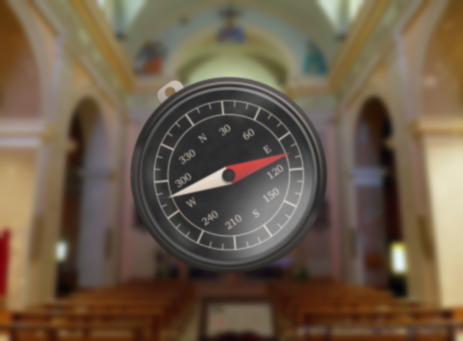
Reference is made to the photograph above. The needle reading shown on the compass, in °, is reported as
105 °
